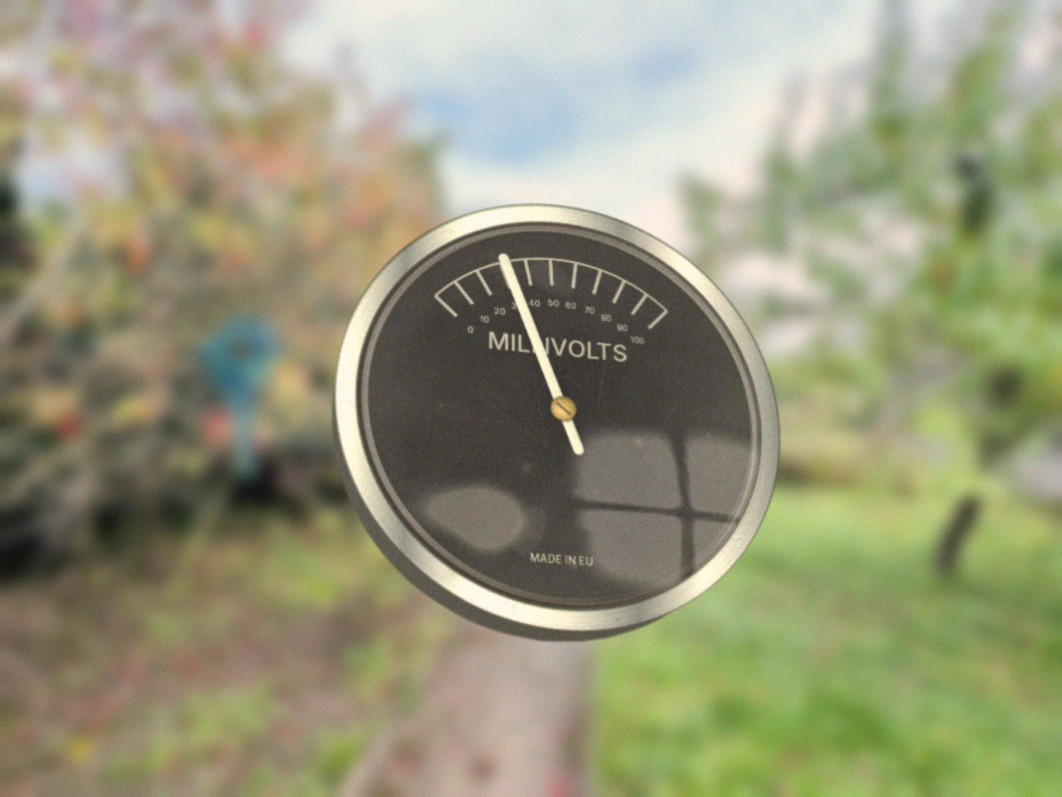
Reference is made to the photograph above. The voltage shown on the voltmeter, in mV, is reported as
30 mV
